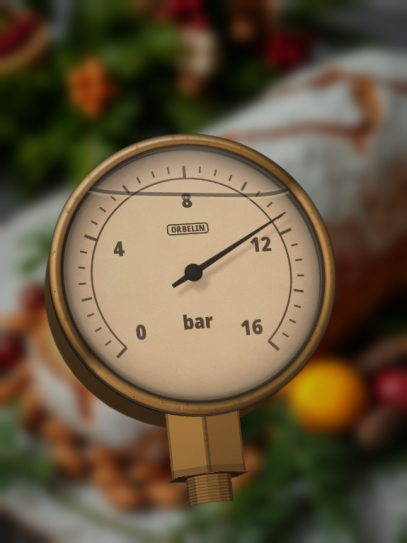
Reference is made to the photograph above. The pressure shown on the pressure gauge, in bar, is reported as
11.5 bar
